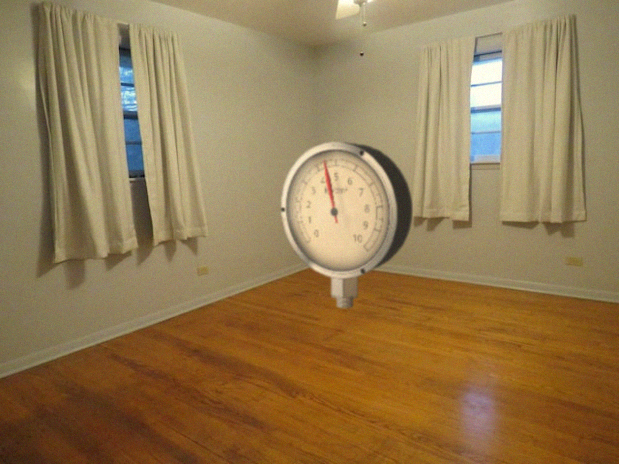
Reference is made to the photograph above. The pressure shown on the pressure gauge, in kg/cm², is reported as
4.5 kg/cm²
